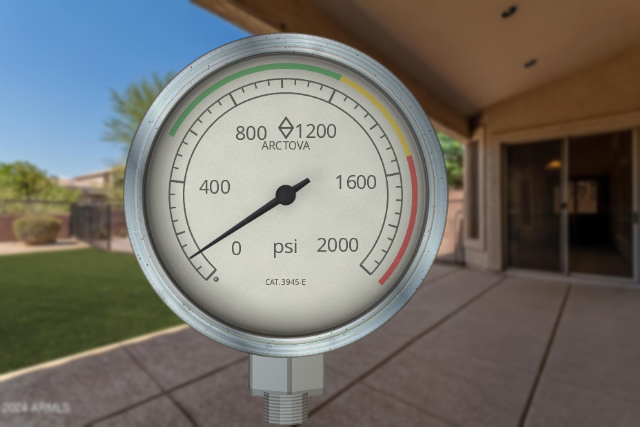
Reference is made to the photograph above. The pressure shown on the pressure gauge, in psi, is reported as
100 psi
